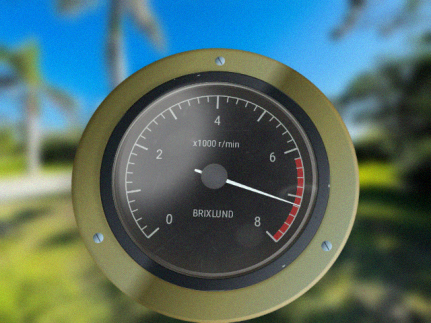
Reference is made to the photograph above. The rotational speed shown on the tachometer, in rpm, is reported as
7200 rpm
